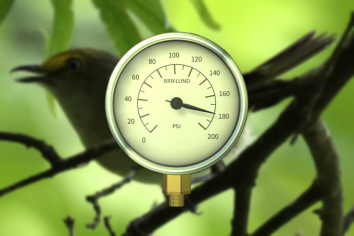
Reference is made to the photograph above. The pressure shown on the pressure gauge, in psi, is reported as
180 psi
